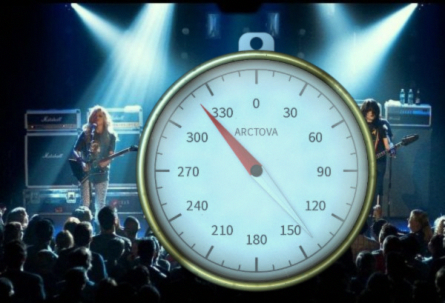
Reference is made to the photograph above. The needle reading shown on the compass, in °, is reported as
320 °
